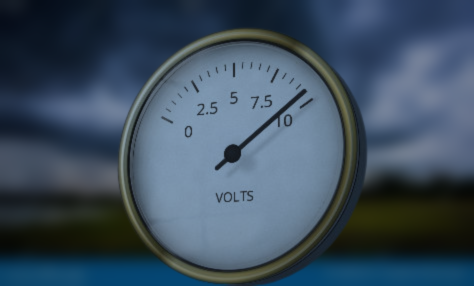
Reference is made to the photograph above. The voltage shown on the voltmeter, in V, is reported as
9.5 V
